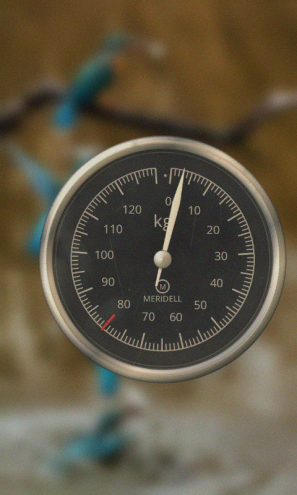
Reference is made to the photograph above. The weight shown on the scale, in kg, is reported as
3 kg
